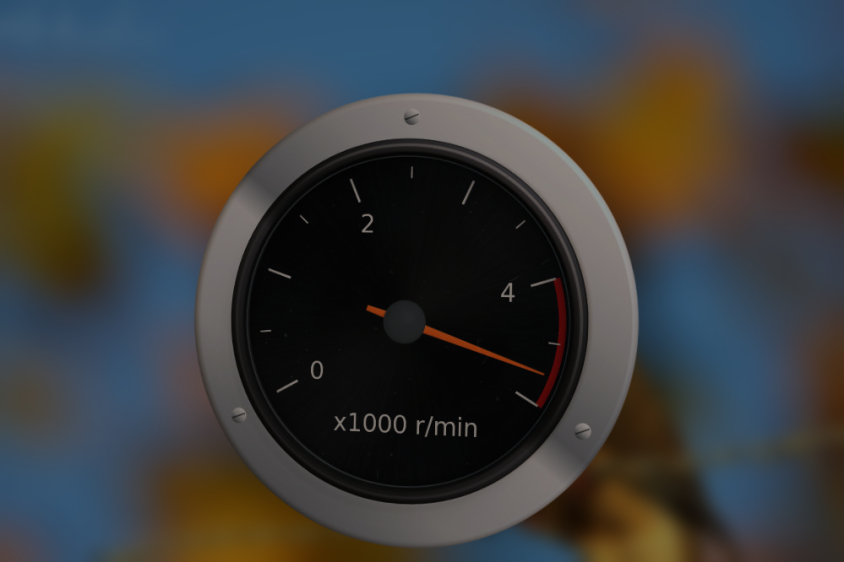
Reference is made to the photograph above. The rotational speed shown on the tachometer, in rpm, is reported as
4750 rpm
